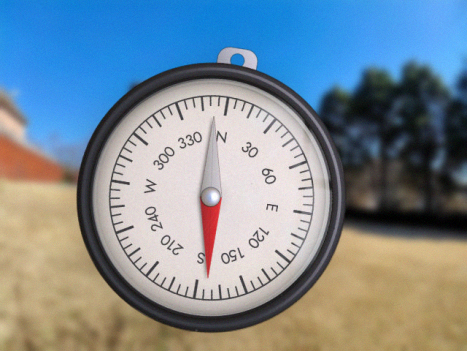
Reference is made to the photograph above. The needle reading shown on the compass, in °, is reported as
172.5 °
